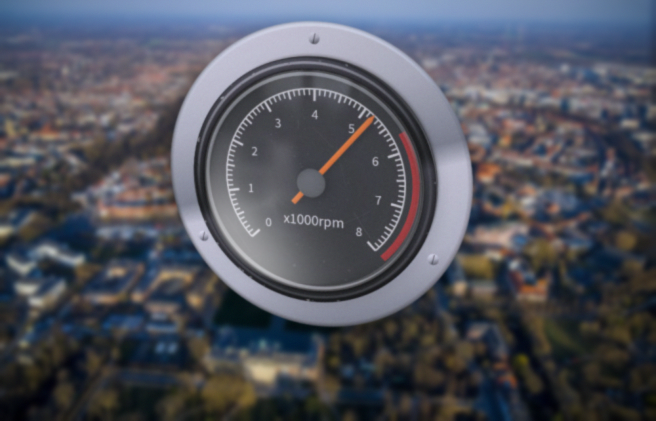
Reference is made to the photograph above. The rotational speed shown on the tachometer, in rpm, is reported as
5200 rpm
